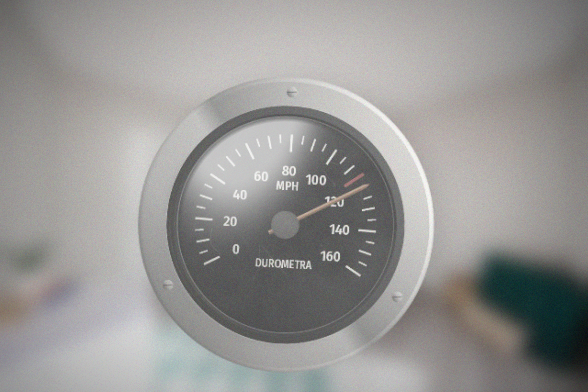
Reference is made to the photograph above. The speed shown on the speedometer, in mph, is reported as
120 mph
